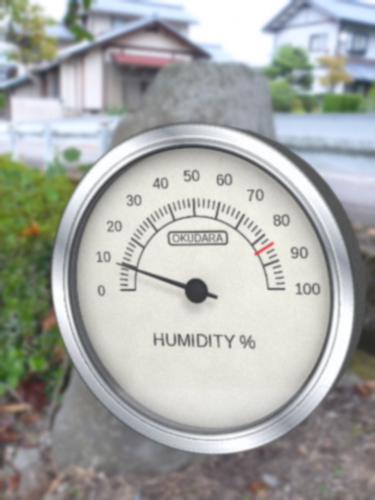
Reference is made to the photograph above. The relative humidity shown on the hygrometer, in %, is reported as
10 %
